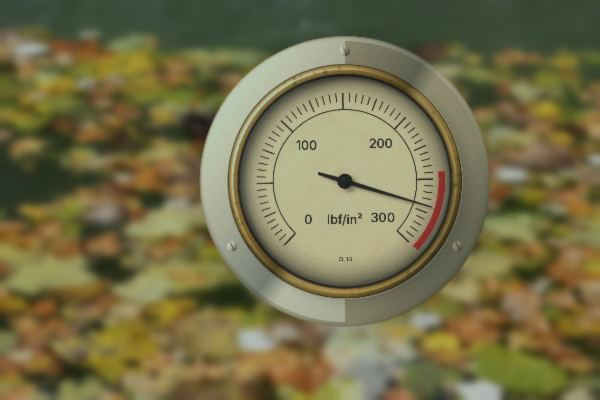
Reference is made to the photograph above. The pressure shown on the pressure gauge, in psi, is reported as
270 psi
